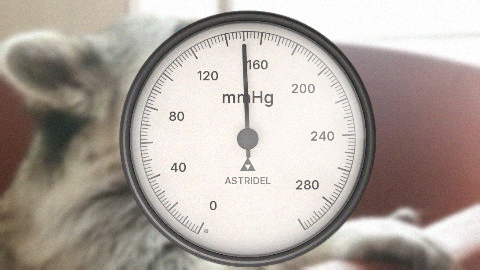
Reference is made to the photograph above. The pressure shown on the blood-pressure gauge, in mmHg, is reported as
150 mmHg
